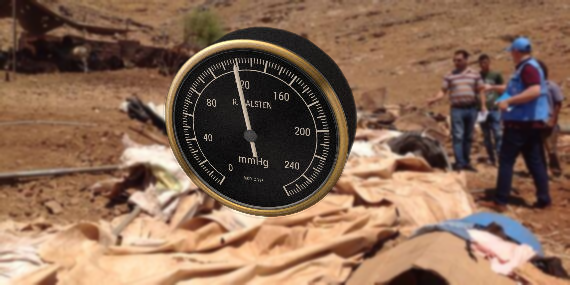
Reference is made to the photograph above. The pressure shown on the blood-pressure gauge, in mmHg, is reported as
120 mmHg
